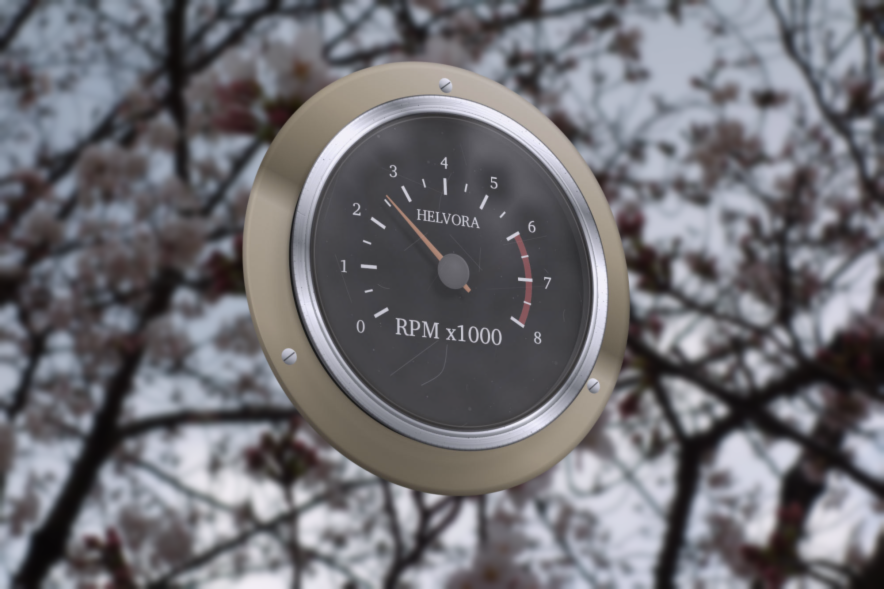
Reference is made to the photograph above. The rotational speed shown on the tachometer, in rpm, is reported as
2500 rpm
